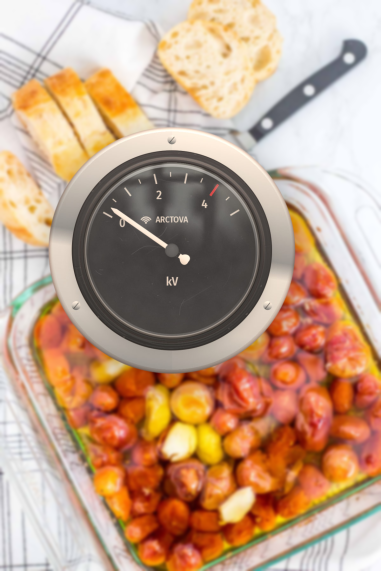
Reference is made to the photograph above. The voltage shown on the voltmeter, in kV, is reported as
0.25 kV
